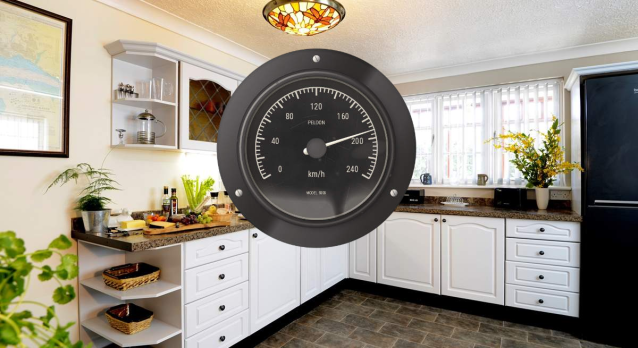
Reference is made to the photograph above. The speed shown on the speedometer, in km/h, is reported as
192 km/h
